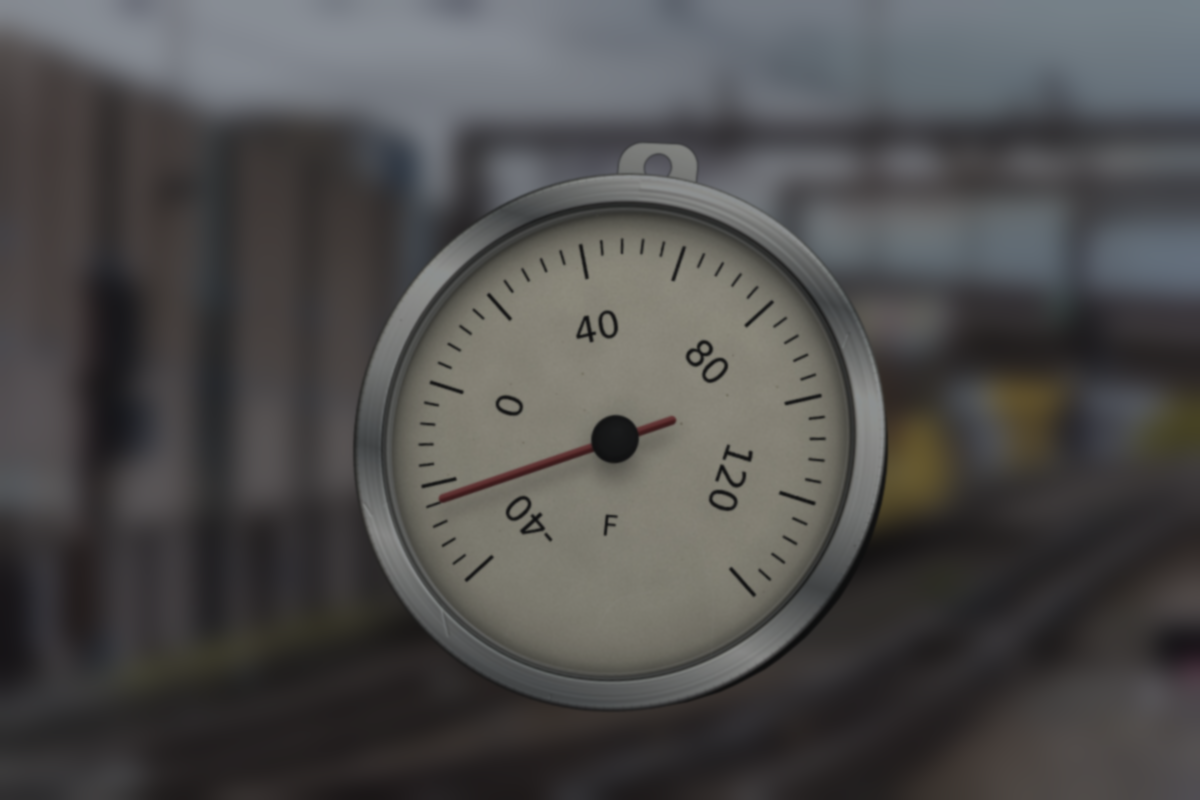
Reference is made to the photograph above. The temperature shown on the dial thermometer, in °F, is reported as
-24 °F
